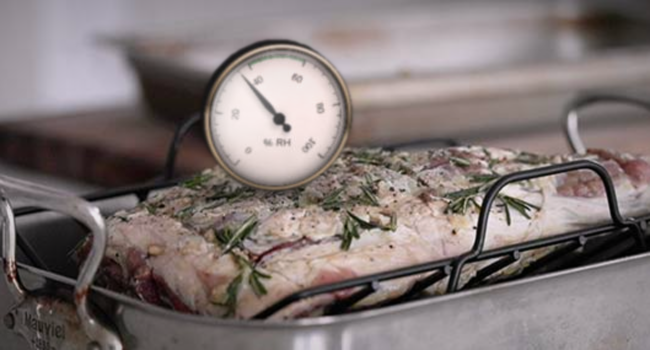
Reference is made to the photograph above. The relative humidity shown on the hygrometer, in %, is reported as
36 %
